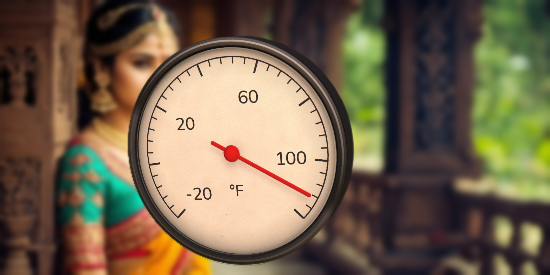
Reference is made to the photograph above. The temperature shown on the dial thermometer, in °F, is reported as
112 °F
